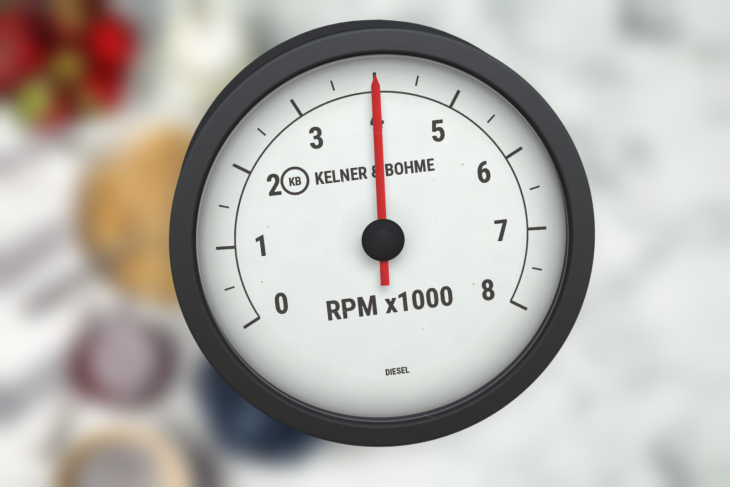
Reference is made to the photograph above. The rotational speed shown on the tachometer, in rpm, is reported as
4000 rpm
